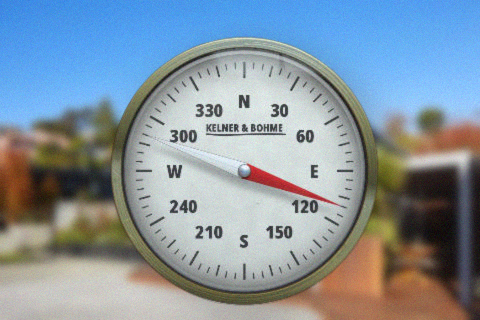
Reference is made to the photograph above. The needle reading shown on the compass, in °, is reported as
110 °
